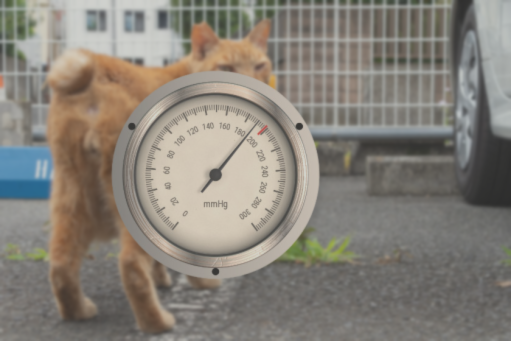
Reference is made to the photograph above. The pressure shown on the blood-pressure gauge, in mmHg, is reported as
190 mmHg
